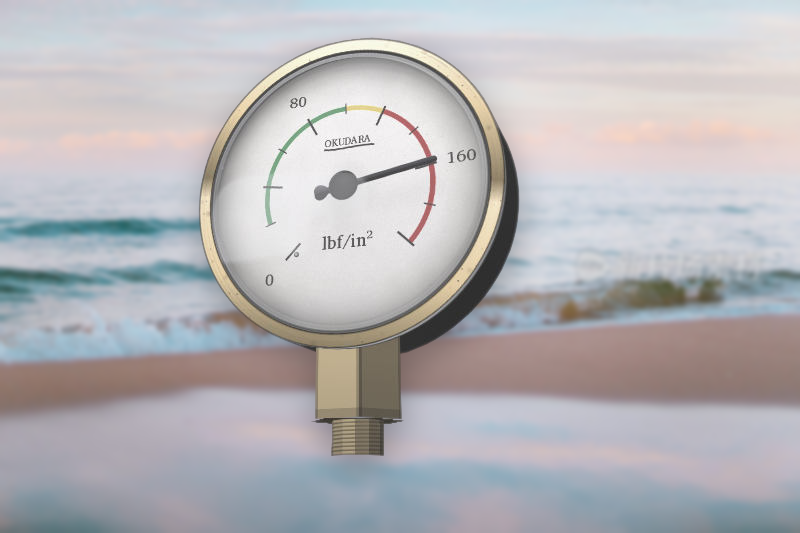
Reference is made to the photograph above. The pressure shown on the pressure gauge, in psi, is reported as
160 psi
